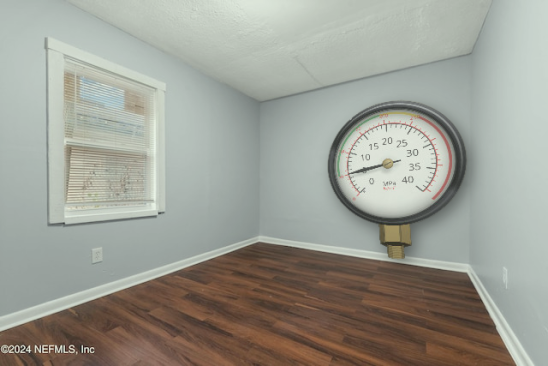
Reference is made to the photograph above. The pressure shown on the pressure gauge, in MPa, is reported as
5 MPa
